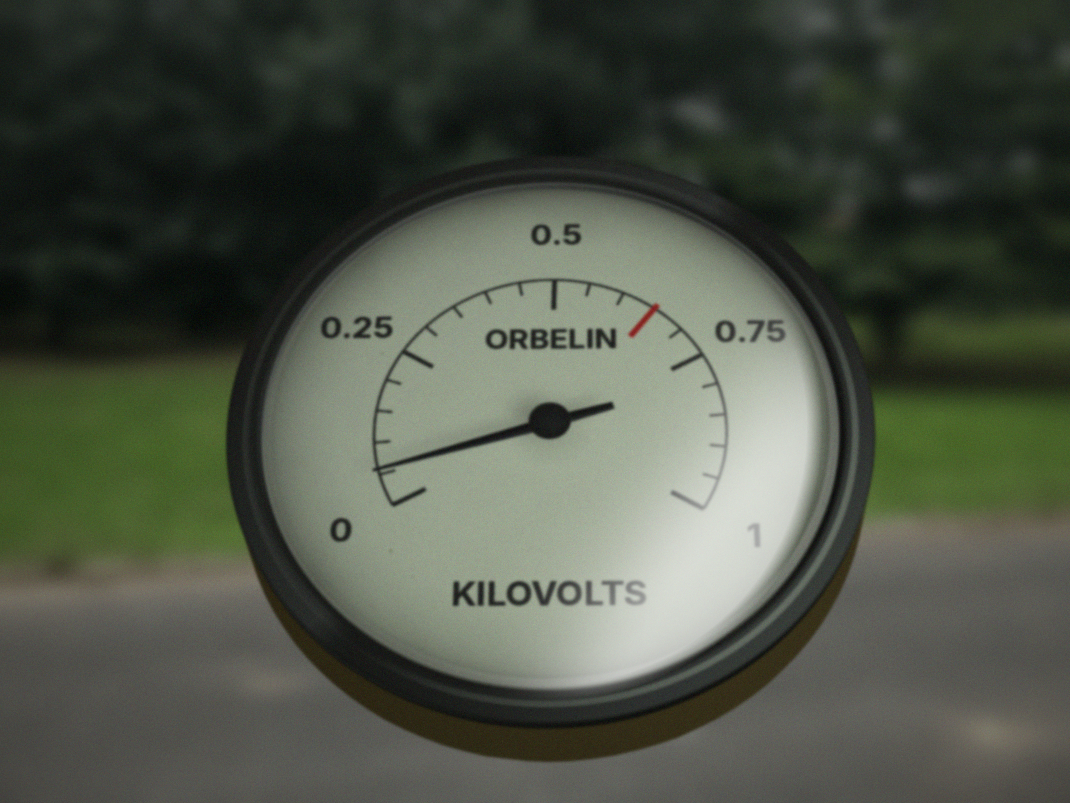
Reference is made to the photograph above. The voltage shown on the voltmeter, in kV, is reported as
0.05 kV
